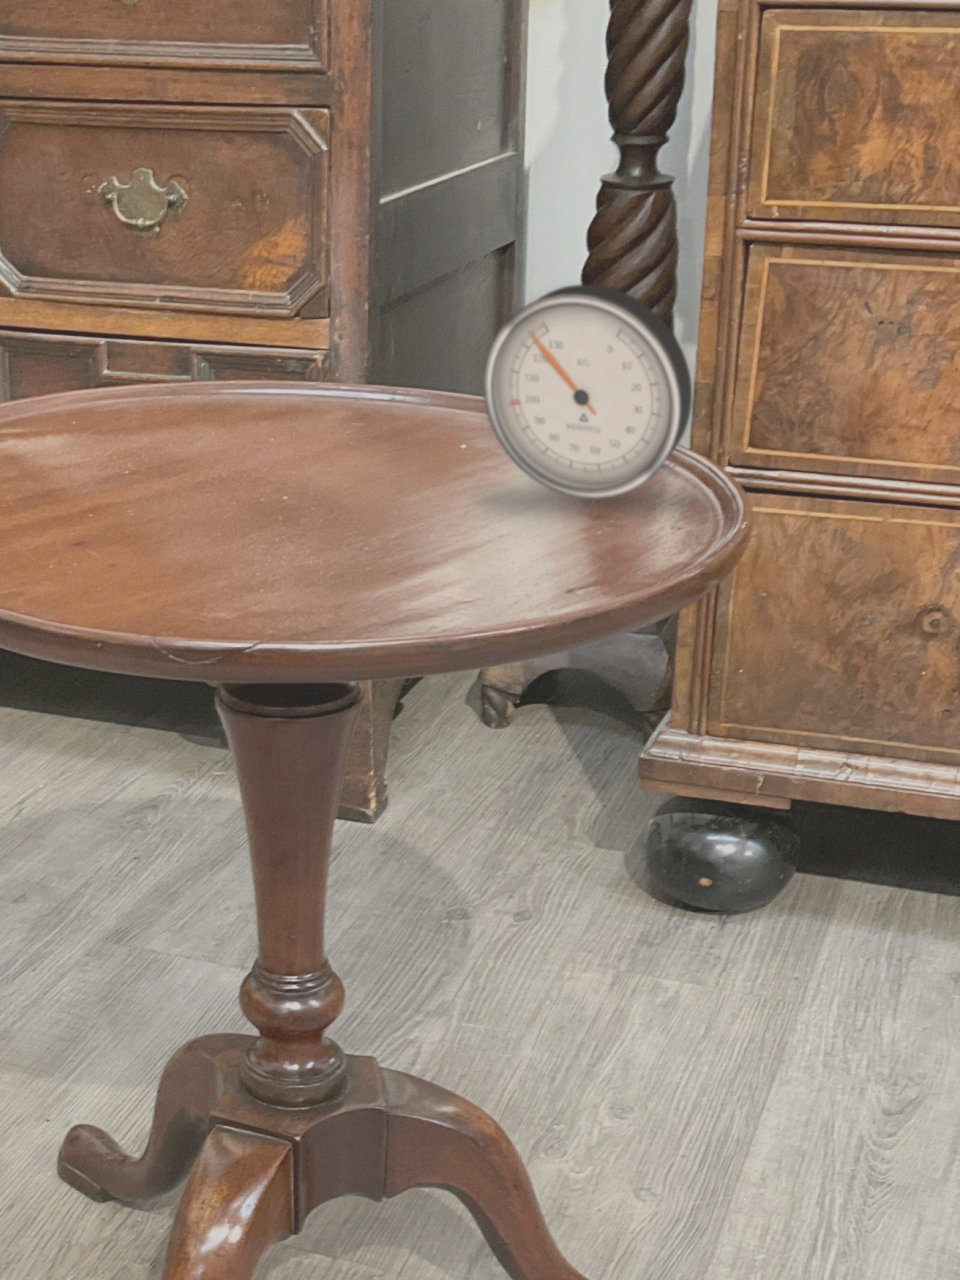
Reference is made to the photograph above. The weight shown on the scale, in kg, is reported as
125 kg
